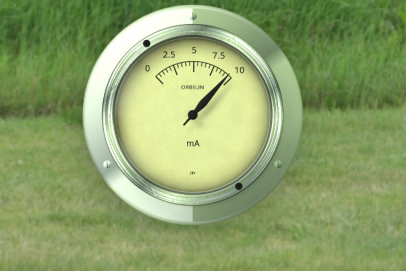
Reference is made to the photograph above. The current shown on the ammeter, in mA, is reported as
9.5 mA
